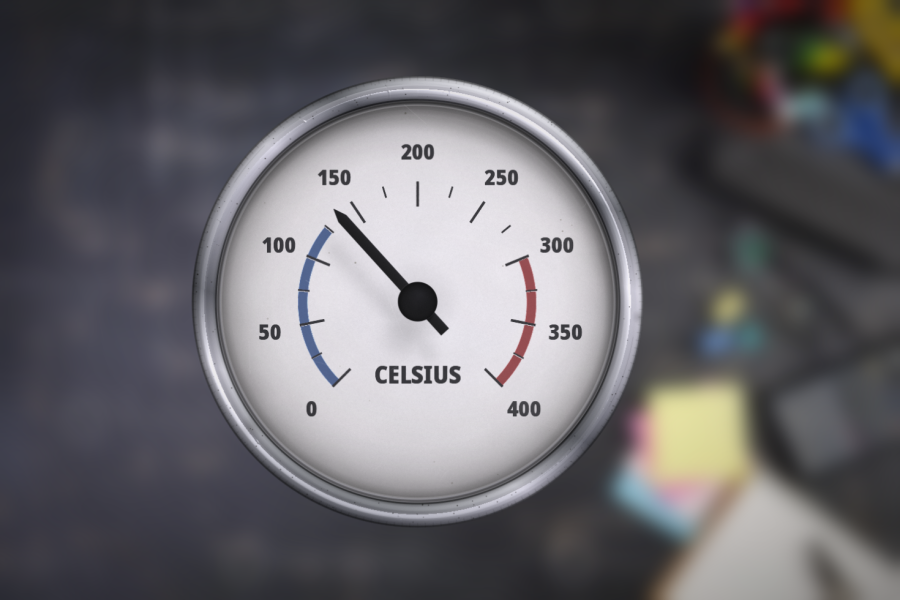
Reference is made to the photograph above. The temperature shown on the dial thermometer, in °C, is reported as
137.5 °C
